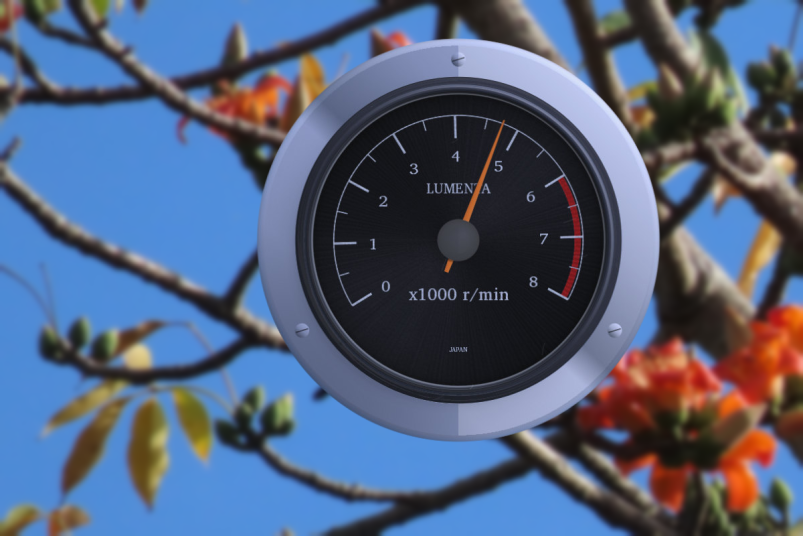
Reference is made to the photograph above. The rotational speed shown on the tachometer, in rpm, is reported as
4750 rpm
